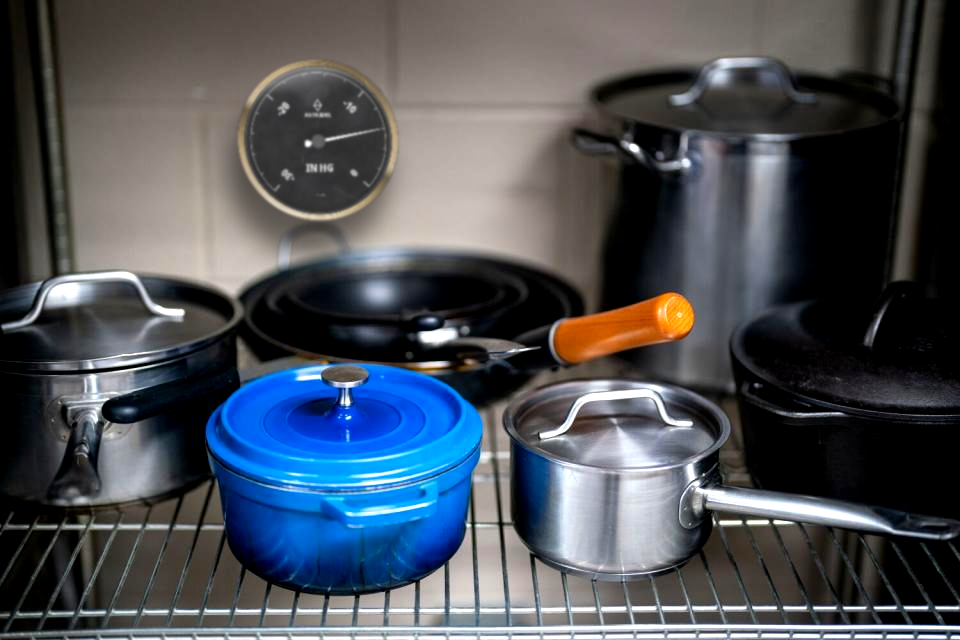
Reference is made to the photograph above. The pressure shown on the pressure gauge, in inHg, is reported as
-6 inHg
